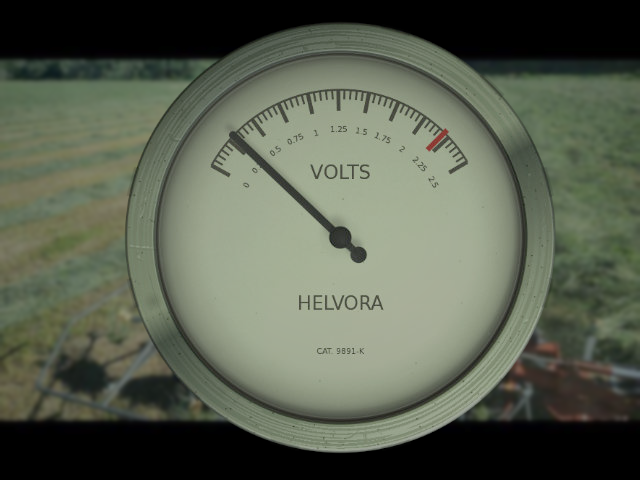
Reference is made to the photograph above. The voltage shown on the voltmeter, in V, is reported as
0.3 V
